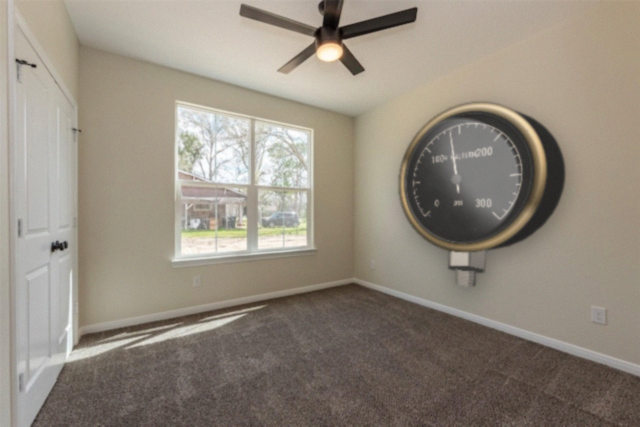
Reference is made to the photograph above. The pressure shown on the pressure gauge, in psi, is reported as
140 psi
